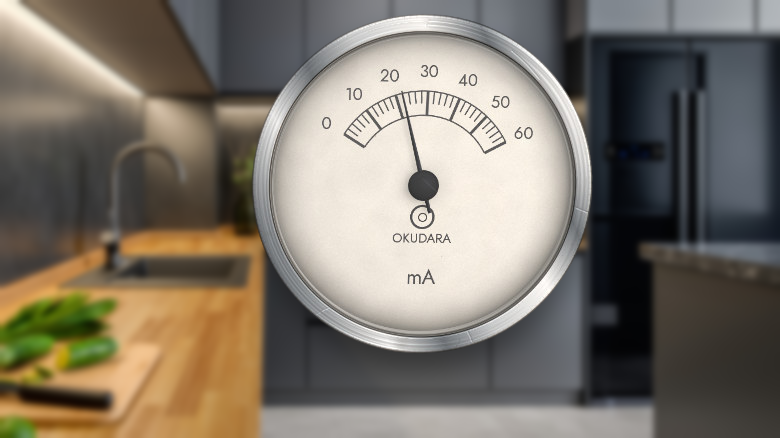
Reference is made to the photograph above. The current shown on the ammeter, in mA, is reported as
22 mA
